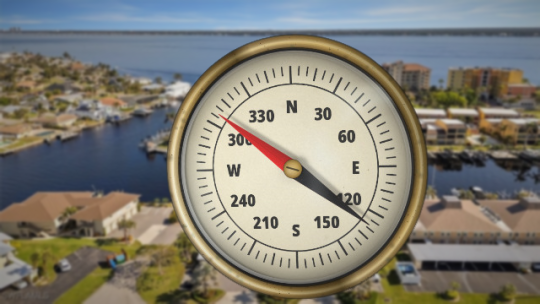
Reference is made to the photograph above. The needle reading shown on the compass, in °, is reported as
307.5 °
